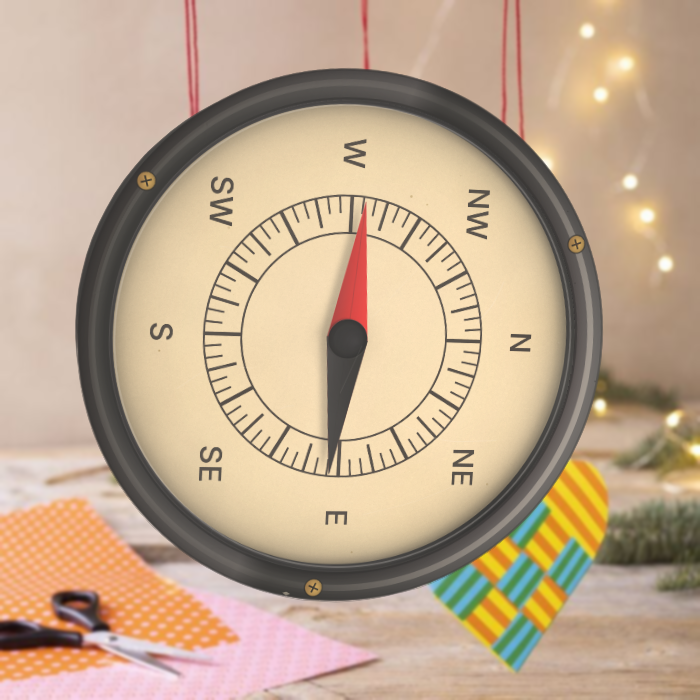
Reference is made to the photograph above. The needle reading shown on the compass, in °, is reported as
275 °
